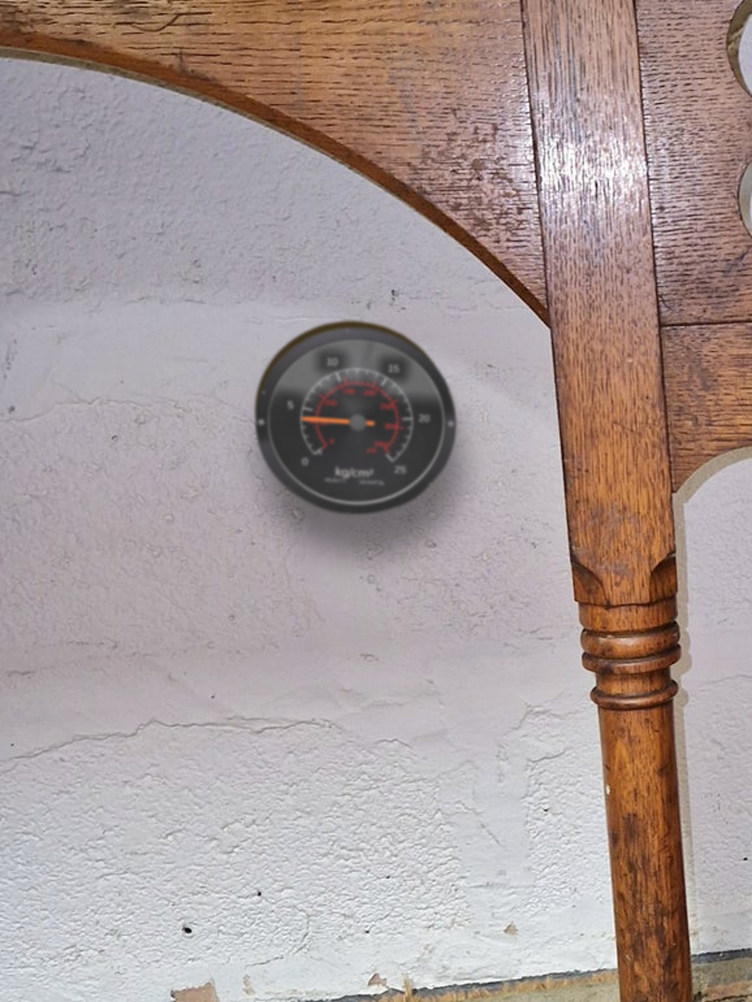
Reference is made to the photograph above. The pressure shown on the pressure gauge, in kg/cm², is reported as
4 kg/cm²
